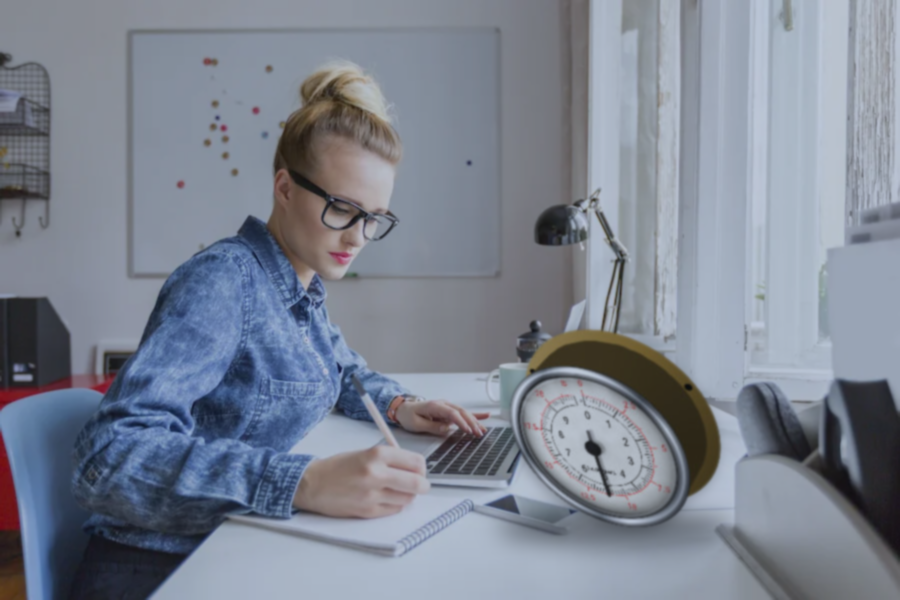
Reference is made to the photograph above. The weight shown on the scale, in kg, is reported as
5 kg
